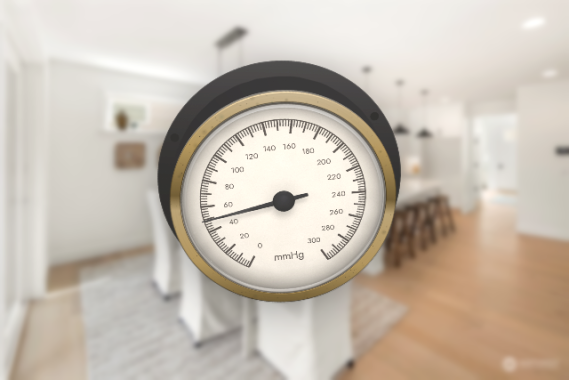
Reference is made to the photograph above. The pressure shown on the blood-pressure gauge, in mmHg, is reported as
50 mmHg
